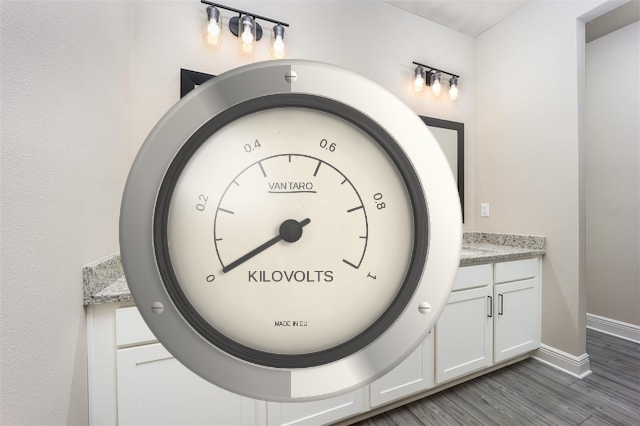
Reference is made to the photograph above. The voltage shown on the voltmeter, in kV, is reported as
0 kV
